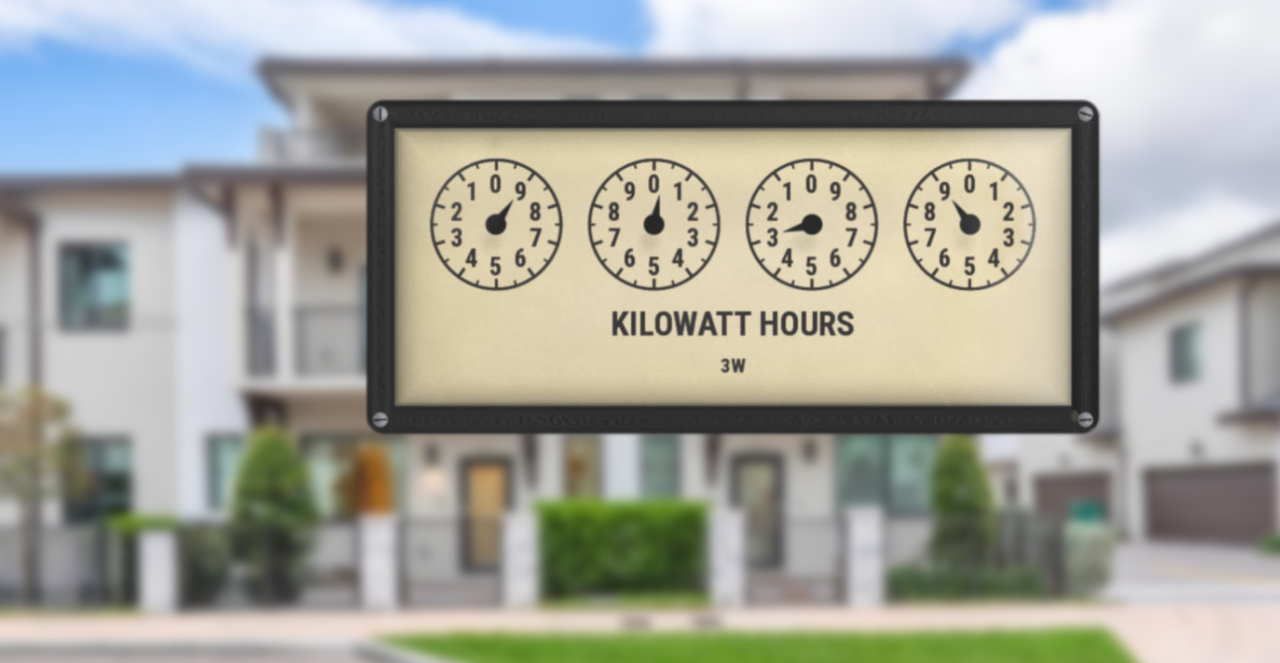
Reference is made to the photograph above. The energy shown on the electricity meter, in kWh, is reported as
9029 kWh
